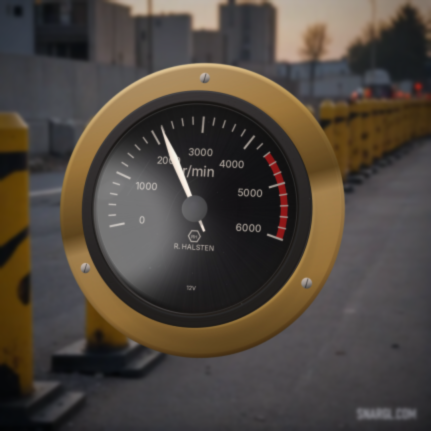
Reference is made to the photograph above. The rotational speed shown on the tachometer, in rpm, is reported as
2200 rpm
